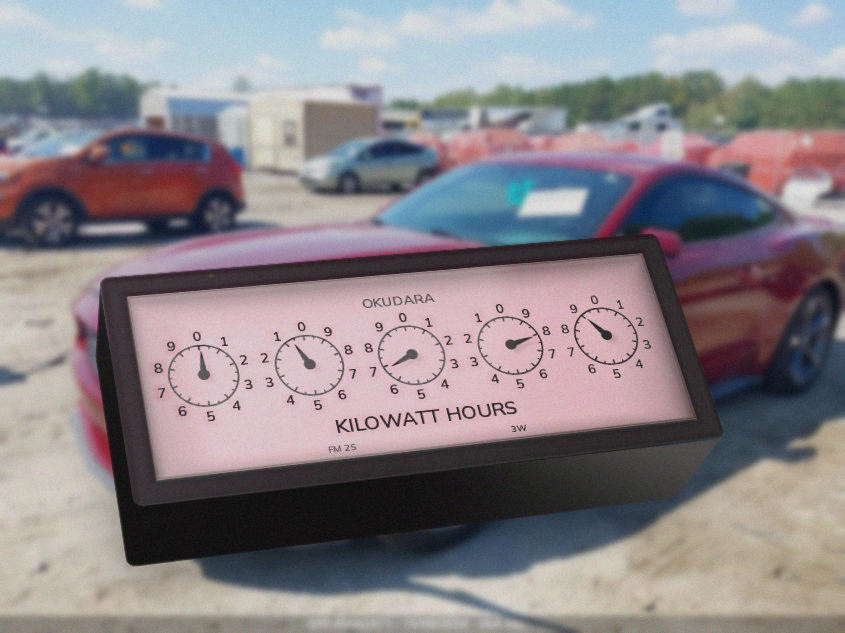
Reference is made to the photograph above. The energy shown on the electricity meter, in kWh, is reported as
679 kWh
